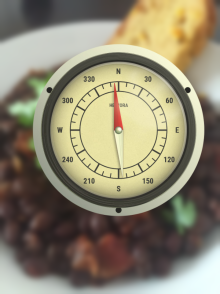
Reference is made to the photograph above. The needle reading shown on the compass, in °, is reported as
355 °
